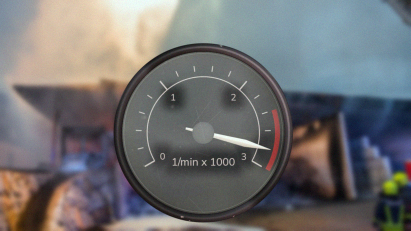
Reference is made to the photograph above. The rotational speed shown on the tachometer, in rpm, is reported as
2800 rpm
